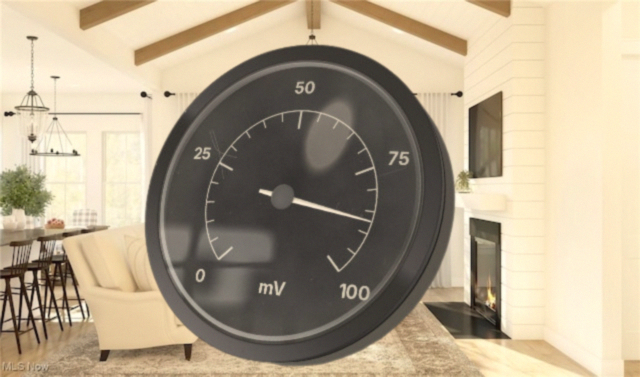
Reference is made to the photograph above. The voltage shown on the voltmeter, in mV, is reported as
87.5 mV
